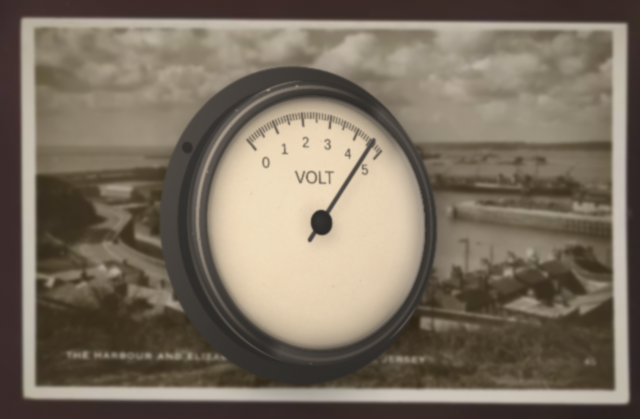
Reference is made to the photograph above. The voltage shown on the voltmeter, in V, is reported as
4.5 V
